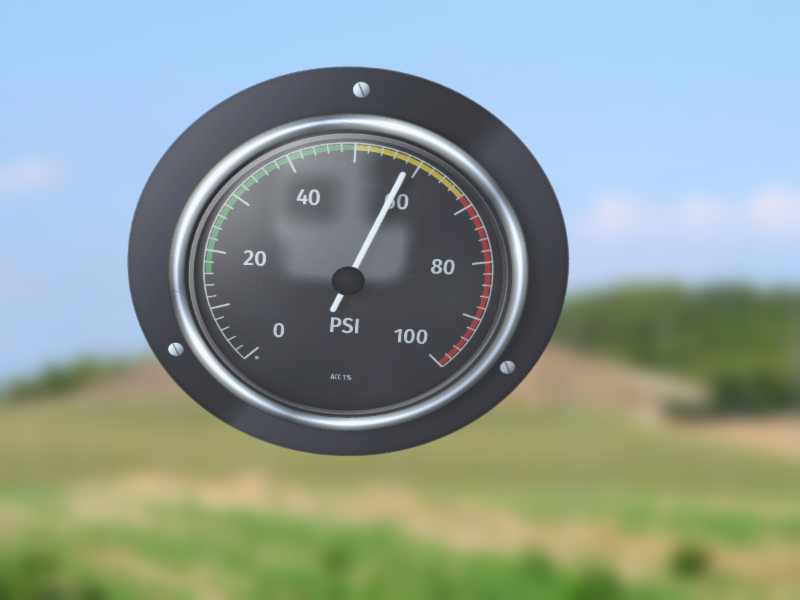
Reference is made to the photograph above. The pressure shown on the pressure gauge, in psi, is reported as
58 psi
